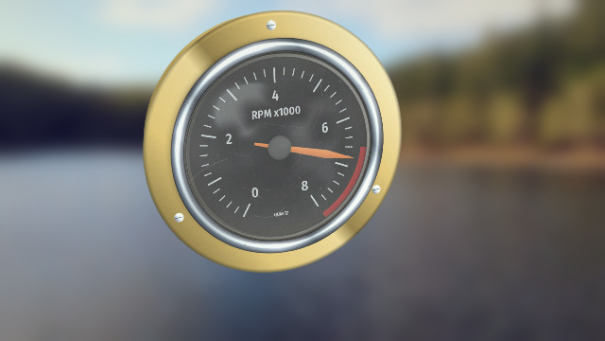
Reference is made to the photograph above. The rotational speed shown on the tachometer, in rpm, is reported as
6800 rpm
